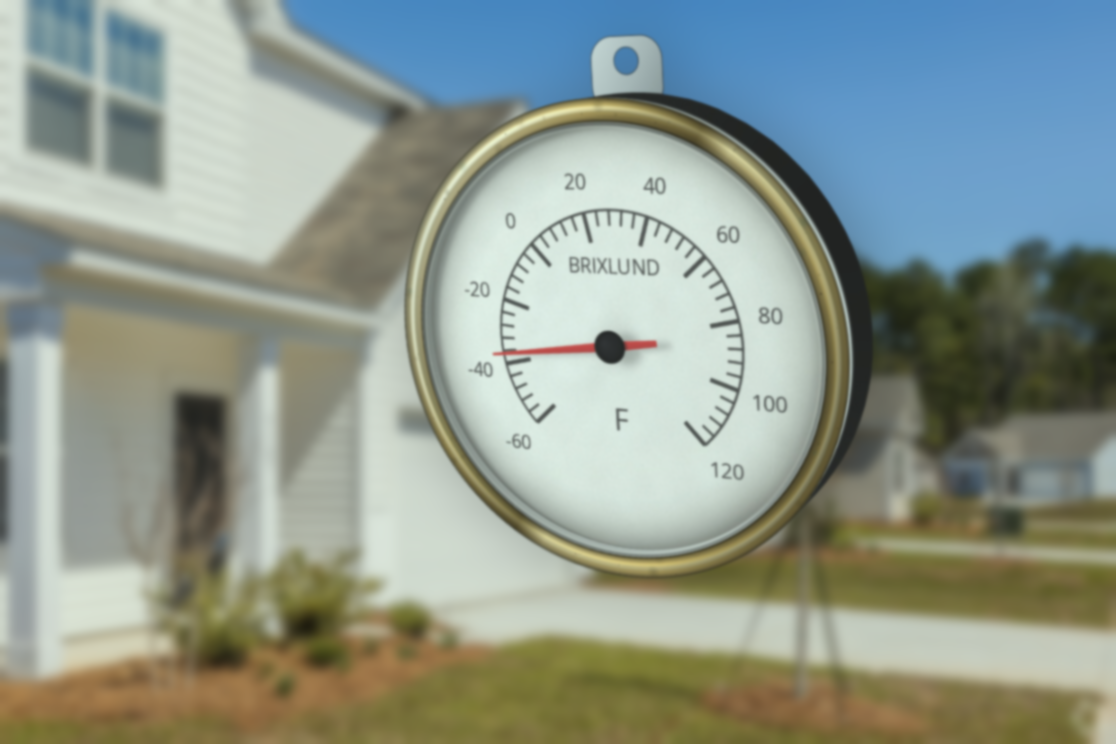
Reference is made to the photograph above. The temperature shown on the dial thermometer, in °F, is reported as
-36 °F
